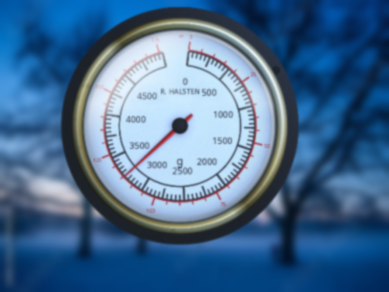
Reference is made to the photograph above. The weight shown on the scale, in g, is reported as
3250 g
